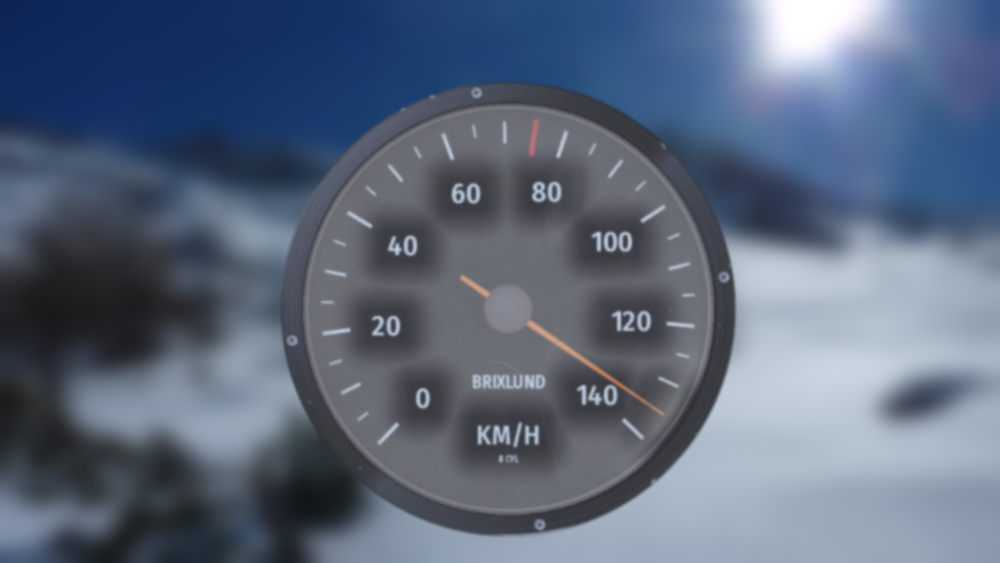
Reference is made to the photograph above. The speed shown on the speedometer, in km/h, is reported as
135 km/h
